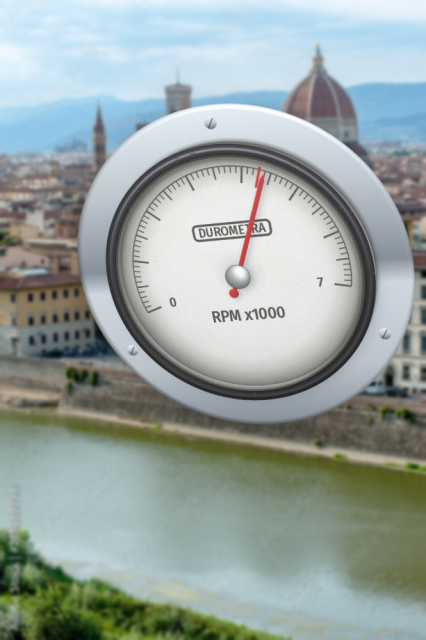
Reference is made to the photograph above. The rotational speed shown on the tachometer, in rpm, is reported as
4400 rpm
